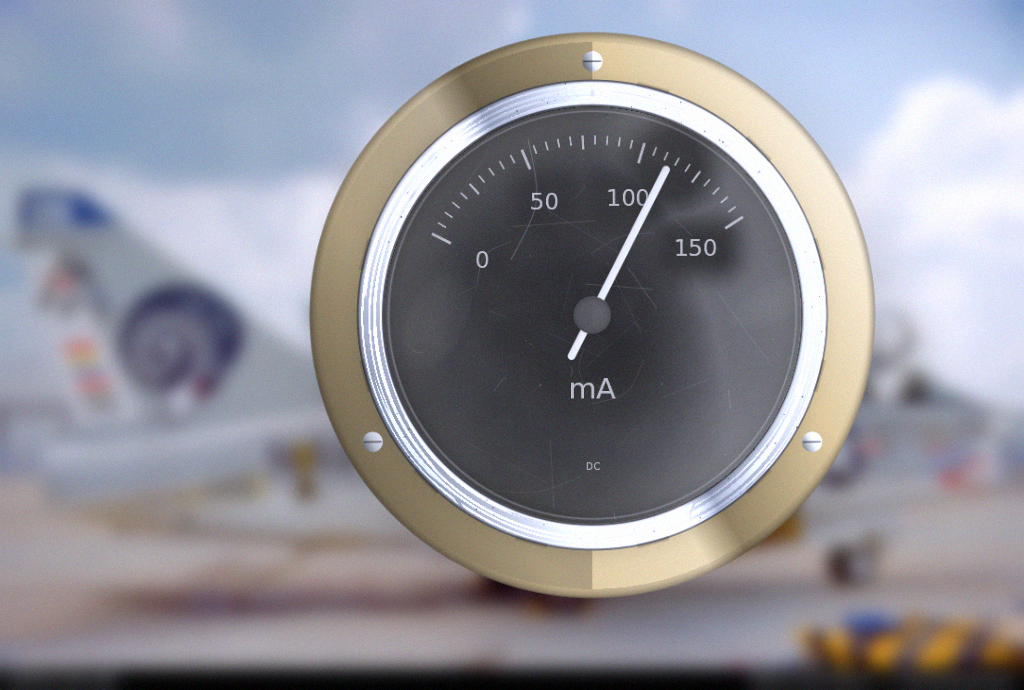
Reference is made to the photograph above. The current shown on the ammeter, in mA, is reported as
112.5 mA
